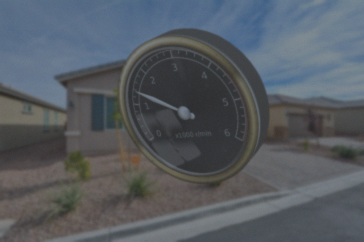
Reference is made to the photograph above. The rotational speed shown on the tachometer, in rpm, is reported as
1400 rpm
